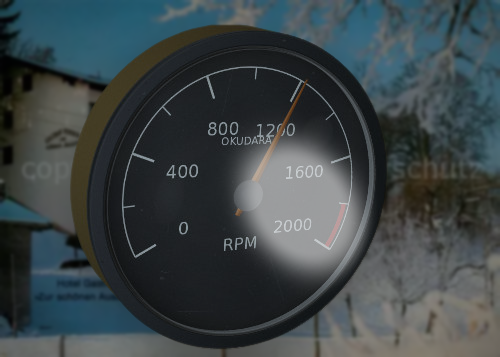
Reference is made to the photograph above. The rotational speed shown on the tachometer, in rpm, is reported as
1200 rpm
